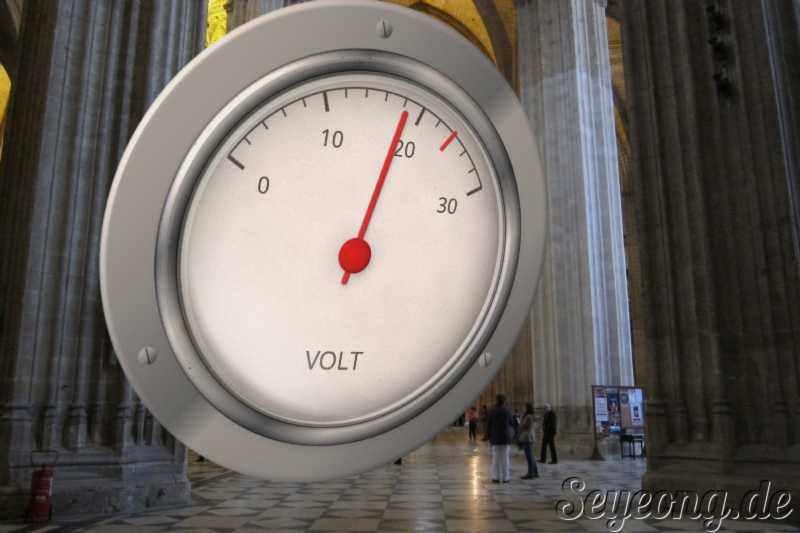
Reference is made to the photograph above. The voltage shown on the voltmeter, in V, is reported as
18 V
